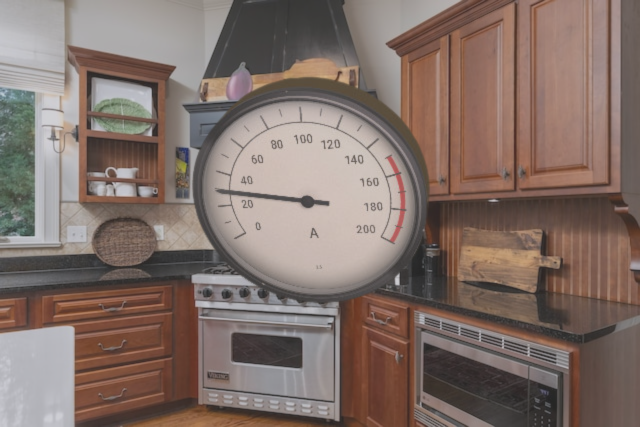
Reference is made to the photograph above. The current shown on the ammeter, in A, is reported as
30 A
